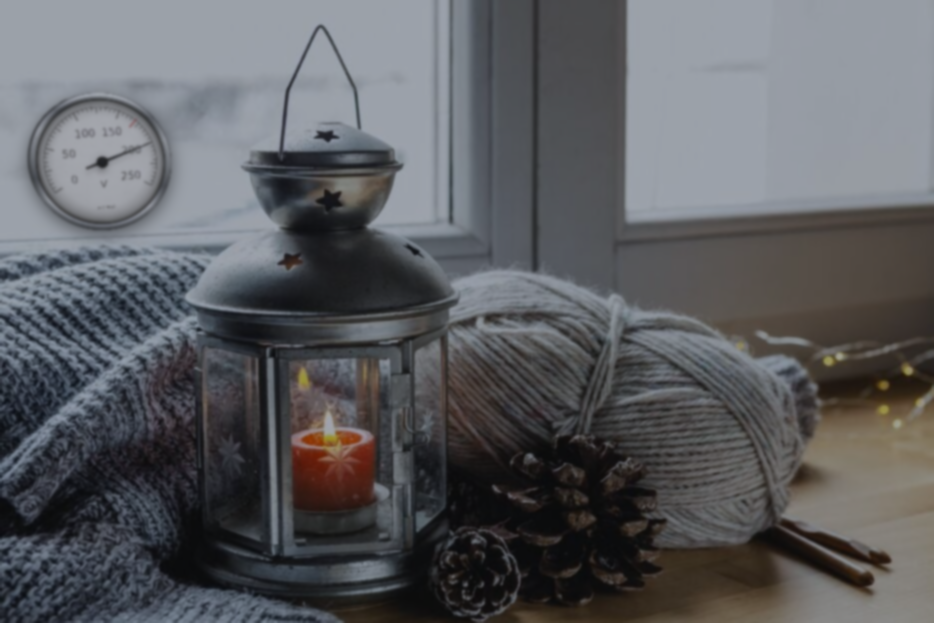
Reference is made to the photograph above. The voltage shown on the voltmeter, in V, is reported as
200 V
